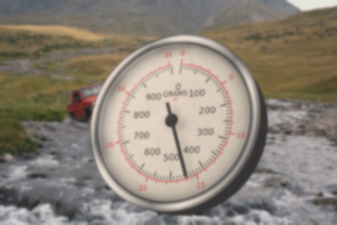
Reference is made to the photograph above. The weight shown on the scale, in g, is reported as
450 g
